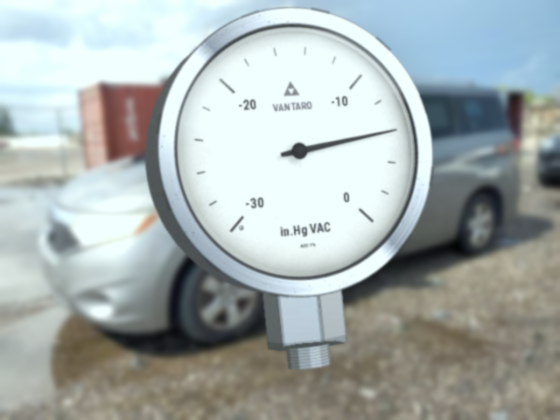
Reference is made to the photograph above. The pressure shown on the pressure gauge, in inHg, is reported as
-6 inHg
